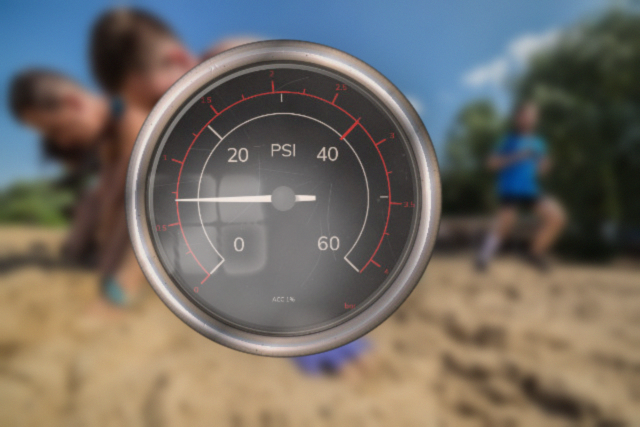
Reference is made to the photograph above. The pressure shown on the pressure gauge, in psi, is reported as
10 psi
